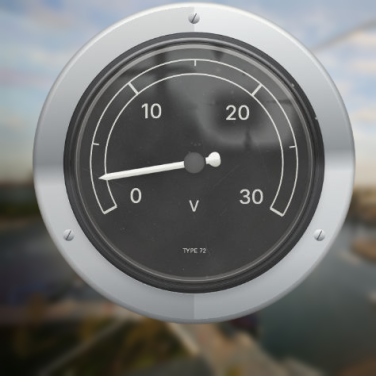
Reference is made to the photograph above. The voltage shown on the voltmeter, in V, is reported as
2.5 V
